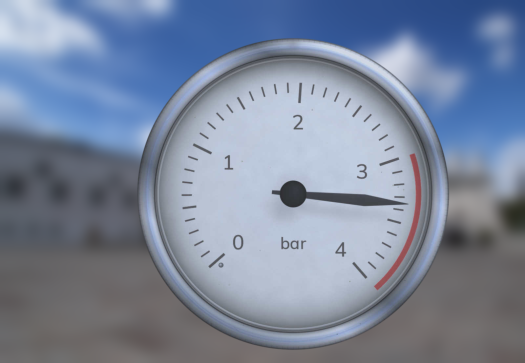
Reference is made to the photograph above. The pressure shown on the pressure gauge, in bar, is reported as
3.35 bar
